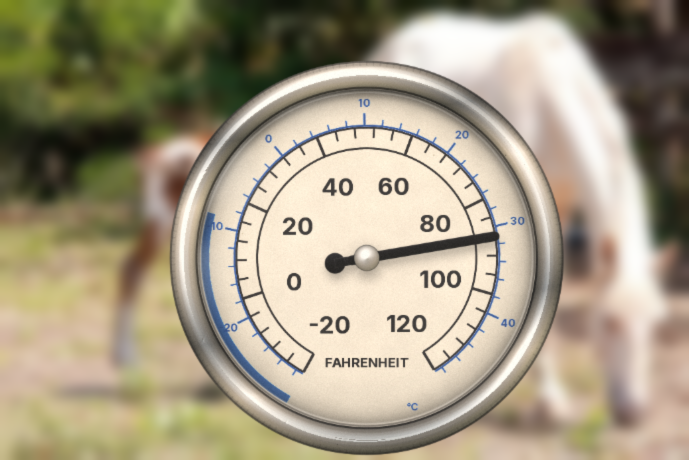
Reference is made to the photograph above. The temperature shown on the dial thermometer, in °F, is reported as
88 °F
